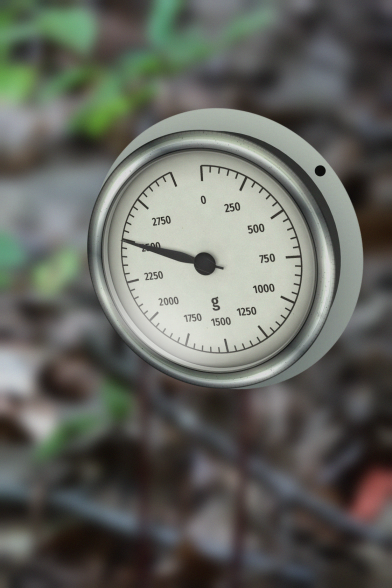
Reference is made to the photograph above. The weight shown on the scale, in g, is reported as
2500 g
